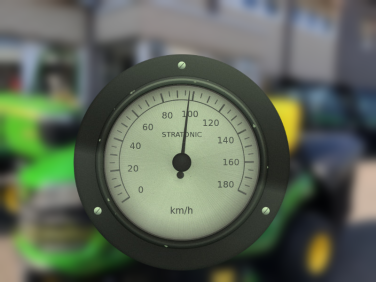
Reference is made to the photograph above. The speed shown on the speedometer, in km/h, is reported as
97.5 km/h
